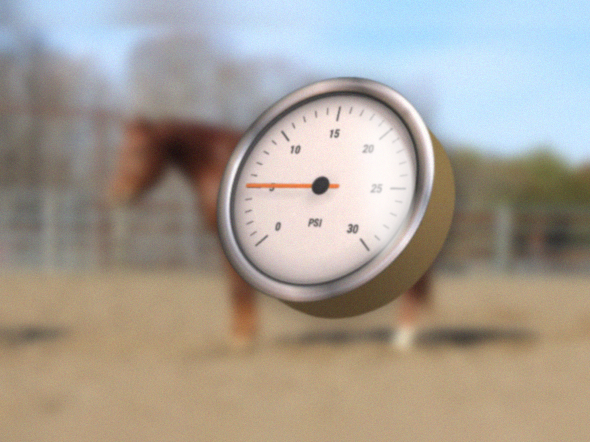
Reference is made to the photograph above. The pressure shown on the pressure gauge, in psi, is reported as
5 psi
